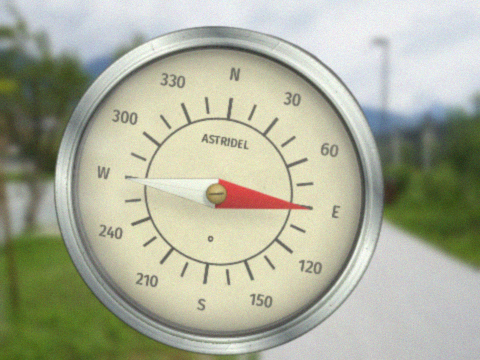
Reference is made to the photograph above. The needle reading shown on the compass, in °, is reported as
90 °
